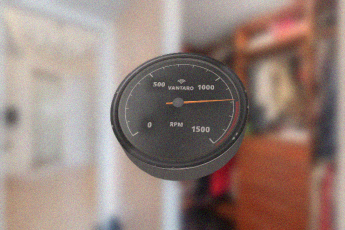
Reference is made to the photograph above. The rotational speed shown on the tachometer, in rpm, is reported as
1200 rpm
